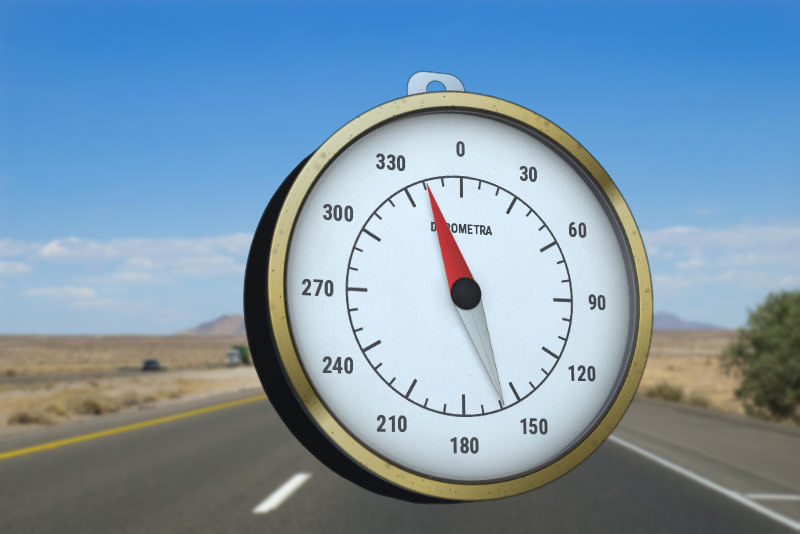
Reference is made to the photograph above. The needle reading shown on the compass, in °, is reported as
340 °
